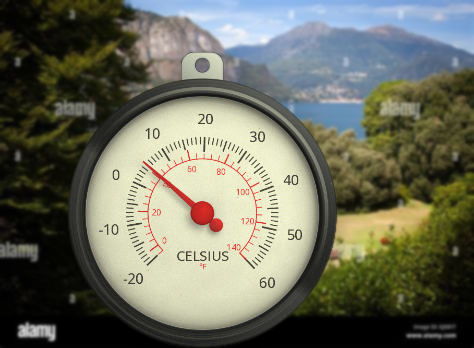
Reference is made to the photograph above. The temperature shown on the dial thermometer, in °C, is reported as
5 °C
